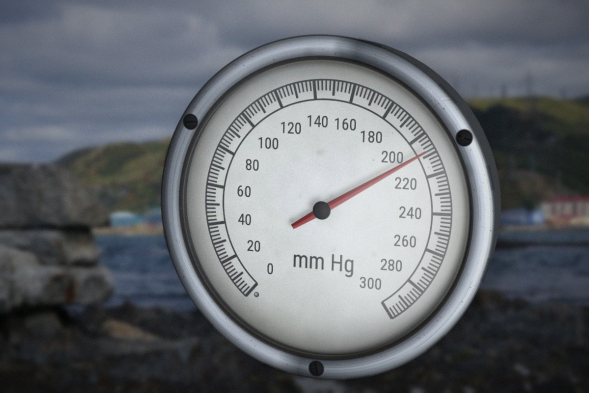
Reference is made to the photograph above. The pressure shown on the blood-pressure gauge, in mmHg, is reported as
208 mmHg
